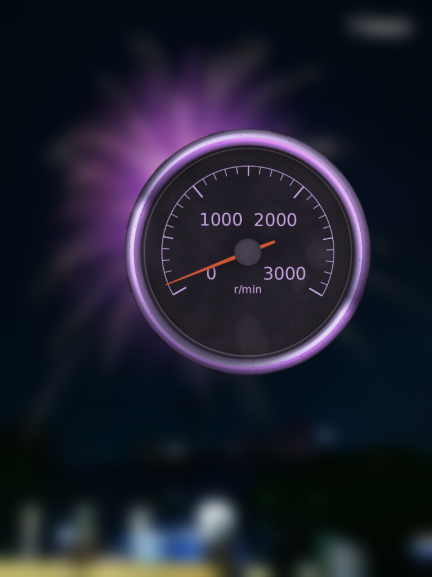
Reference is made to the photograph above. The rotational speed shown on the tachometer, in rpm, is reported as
100 rpm
